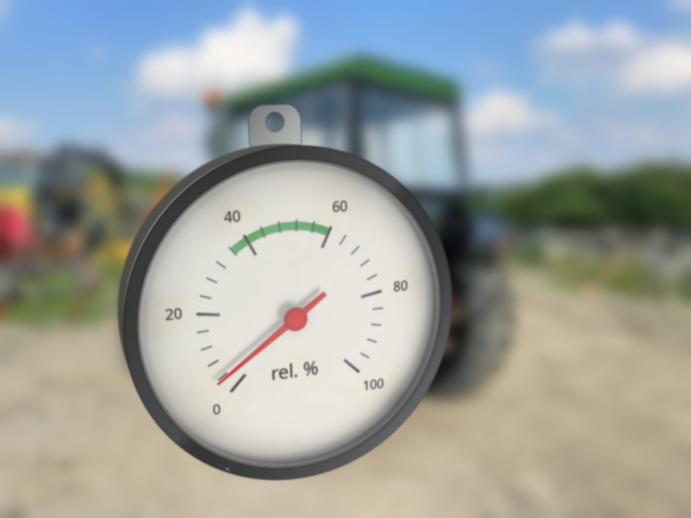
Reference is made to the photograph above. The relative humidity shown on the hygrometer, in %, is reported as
4 %
